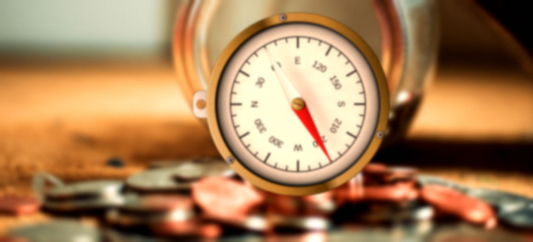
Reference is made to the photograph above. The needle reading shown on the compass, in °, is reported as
240 °
